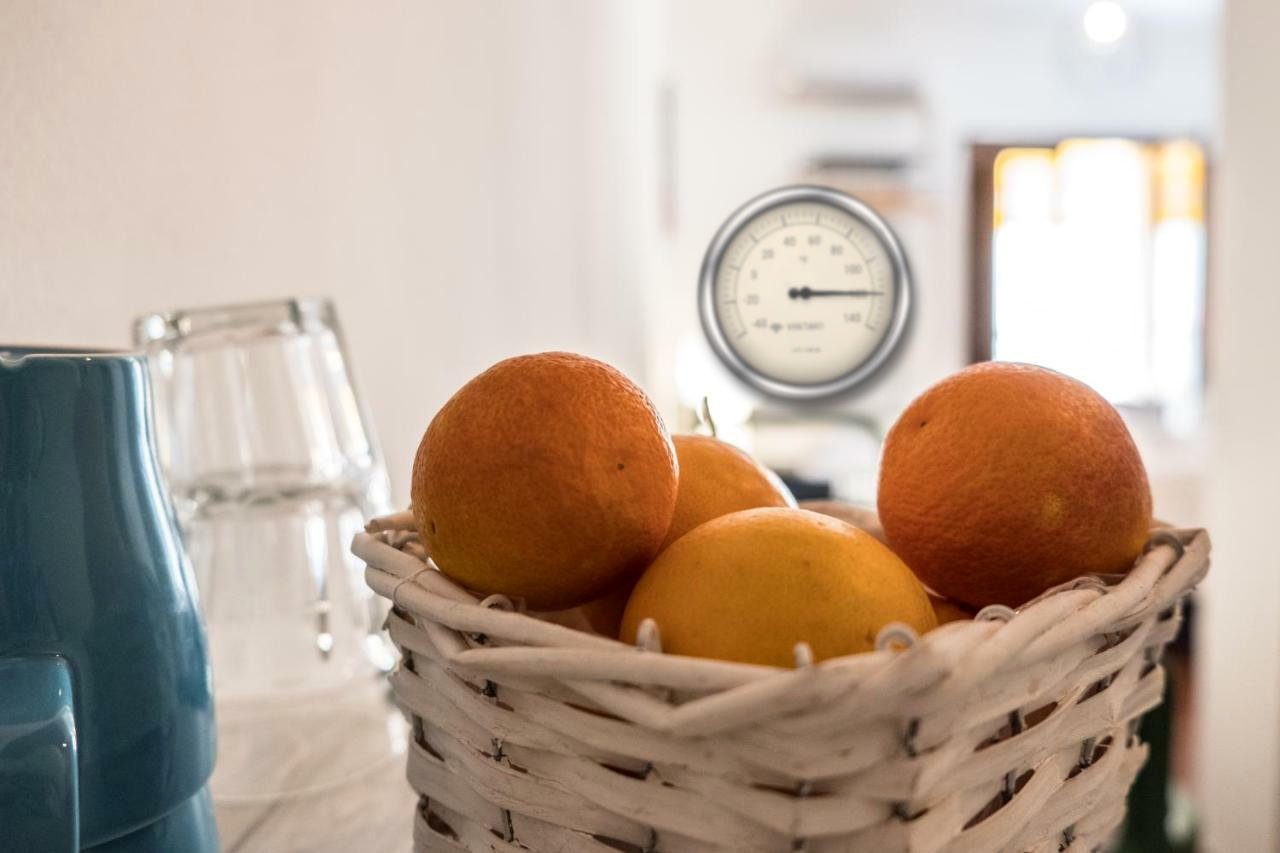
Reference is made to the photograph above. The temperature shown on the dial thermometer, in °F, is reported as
120 °F
